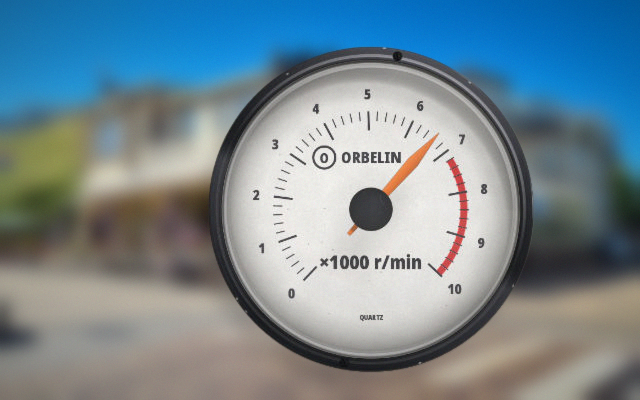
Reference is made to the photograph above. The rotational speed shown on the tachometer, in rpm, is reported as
6600 rpm
